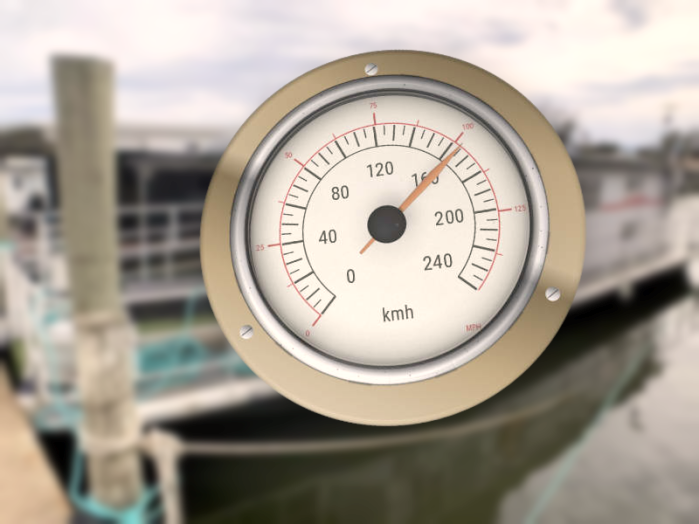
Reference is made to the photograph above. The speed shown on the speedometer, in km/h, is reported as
165 km/h
